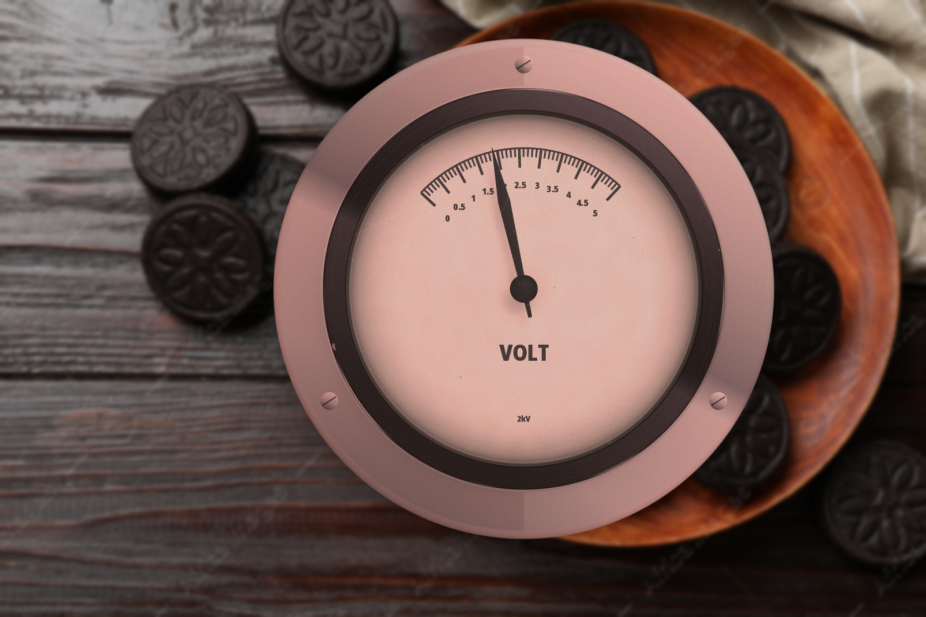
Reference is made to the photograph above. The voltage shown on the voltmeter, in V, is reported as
1.9 V
